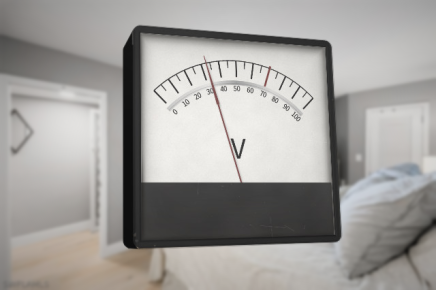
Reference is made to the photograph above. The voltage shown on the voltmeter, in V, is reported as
32.5 V
